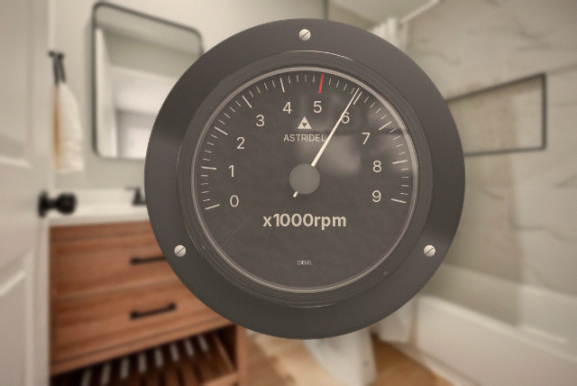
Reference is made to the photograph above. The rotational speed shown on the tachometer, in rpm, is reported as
5900 rpm
